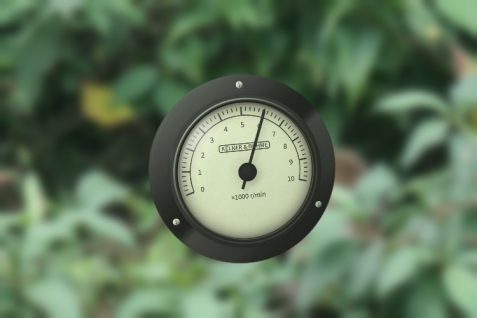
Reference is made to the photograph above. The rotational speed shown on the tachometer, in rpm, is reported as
6000 rpm
